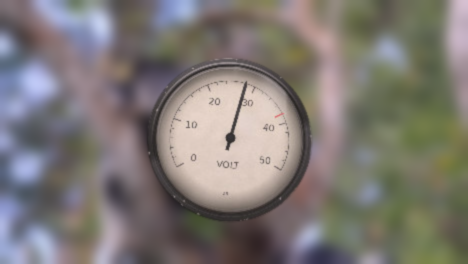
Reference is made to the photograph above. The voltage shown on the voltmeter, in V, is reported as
28 V
